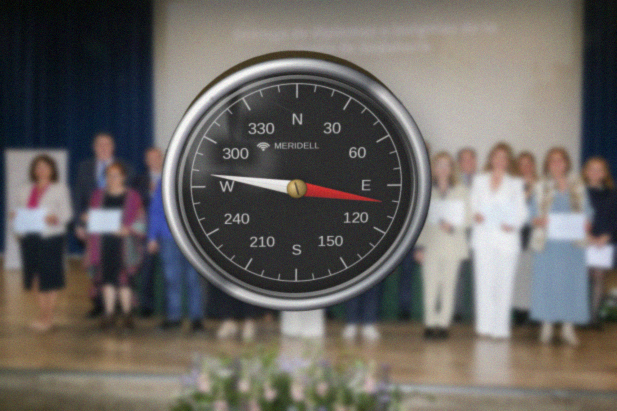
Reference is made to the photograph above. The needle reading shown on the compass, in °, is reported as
100 °
